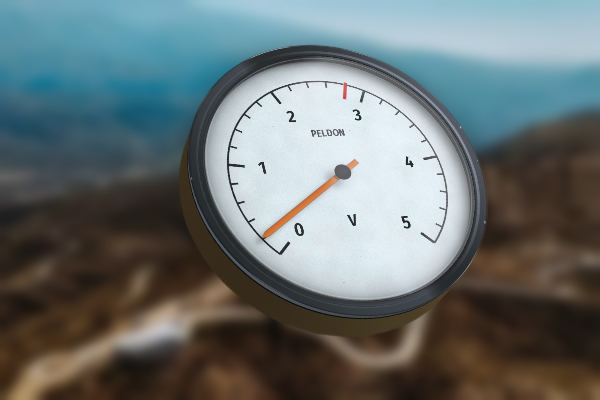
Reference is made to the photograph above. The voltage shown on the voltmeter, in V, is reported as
0.2 V
